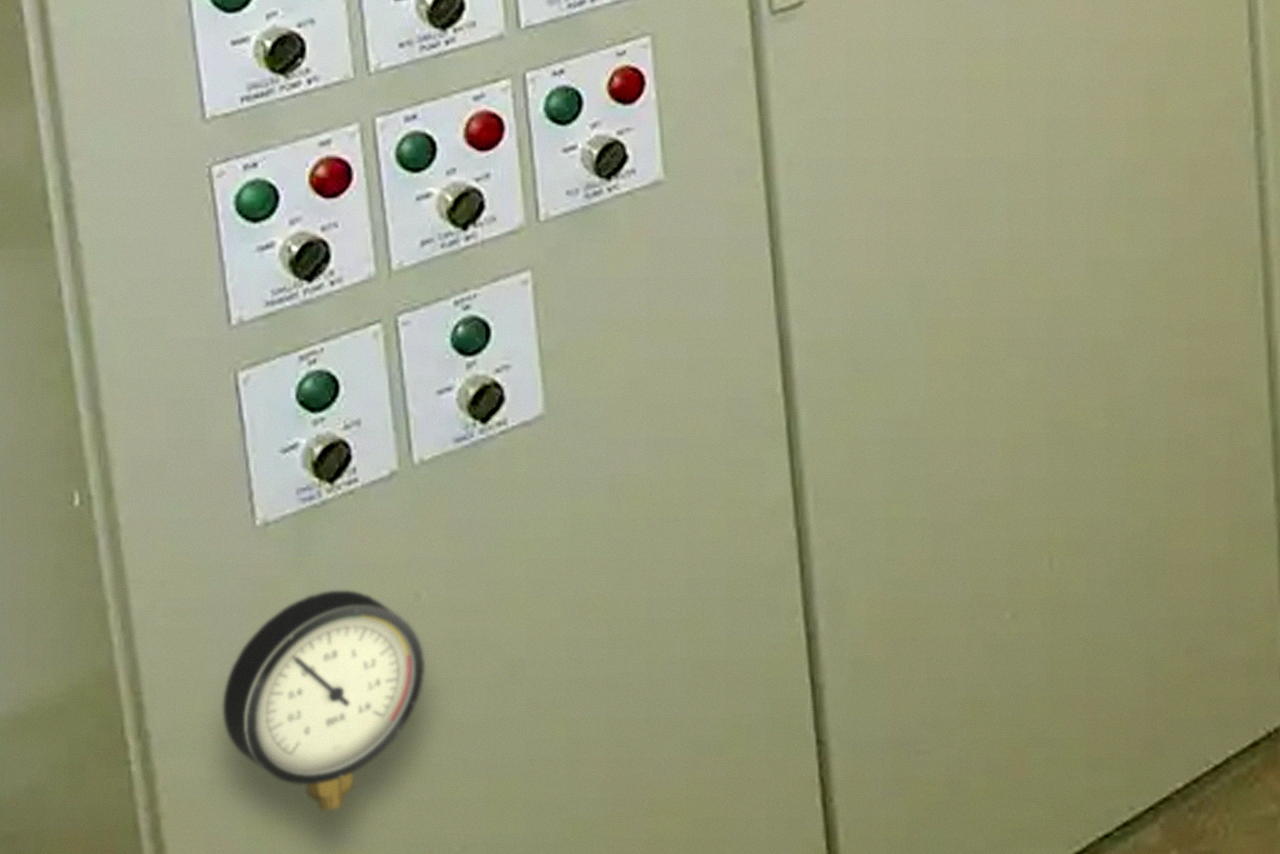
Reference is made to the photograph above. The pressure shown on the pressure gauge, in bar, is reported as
0.6 bar
